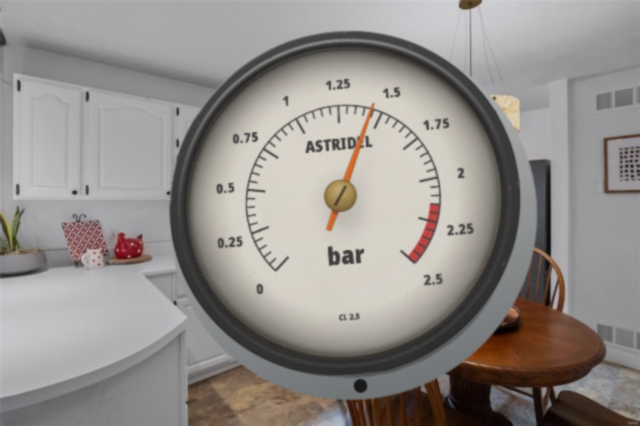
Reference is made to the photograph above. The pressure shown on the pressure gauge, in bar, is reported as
1.45 bar
